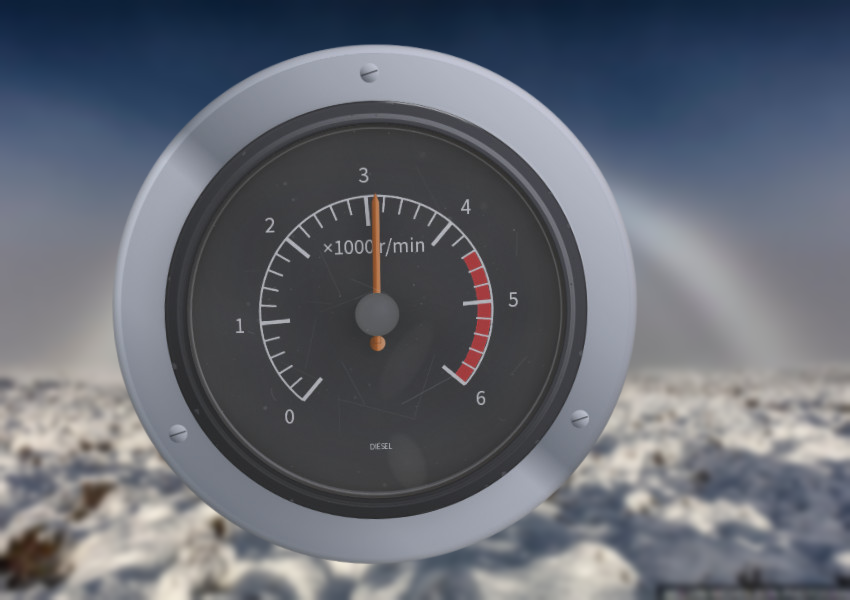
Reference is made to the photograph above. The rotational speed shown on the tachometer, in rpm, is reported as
3100 rpm
